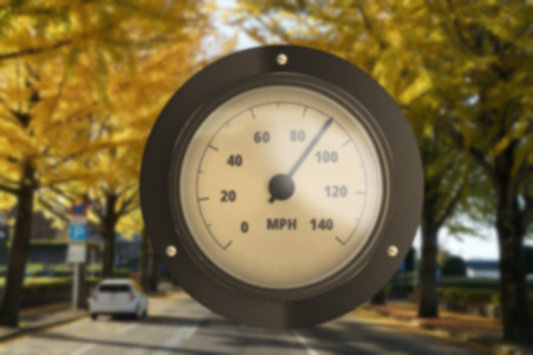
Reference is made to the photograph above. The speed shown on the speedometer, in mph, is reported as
90 mph
